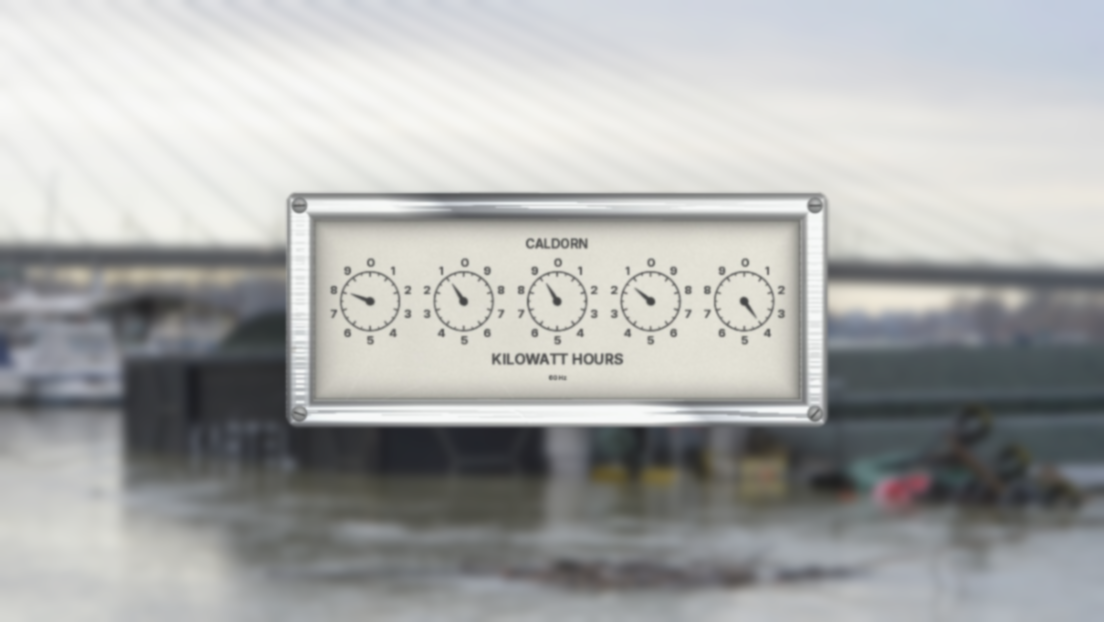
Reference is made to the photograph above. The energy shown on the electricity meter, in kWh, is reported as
80914 kWh
